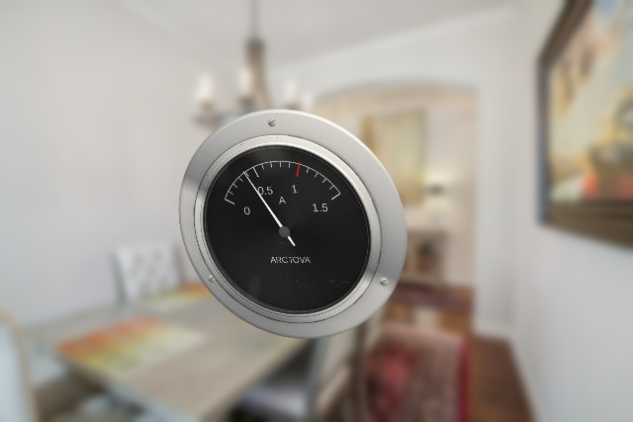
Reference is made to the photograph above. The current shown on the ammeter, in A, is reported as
0.4 A
